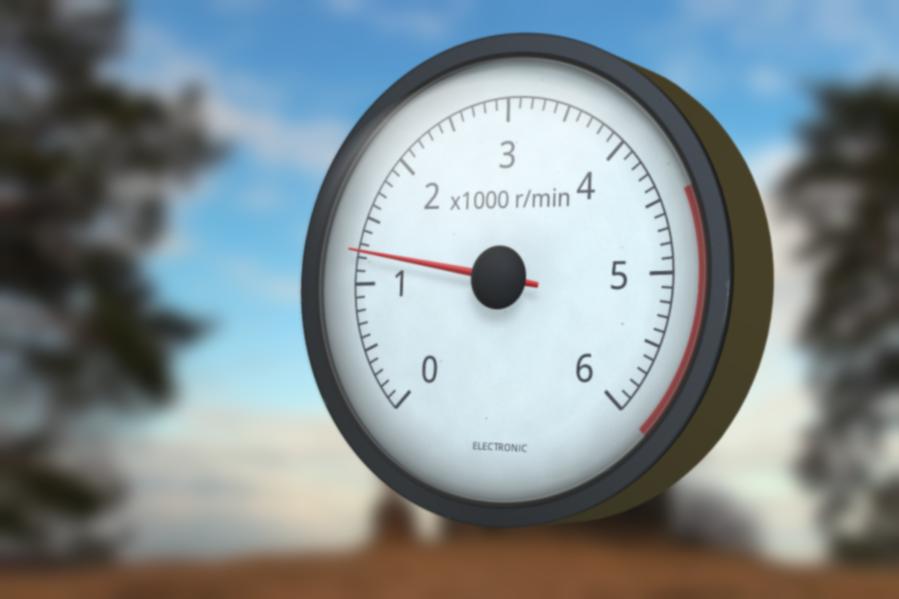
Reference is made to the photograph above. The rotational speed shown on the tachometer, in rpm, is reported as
1250 rpm
